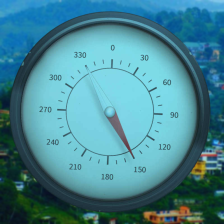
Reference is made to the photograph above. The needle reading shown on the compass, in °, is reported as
150 °
